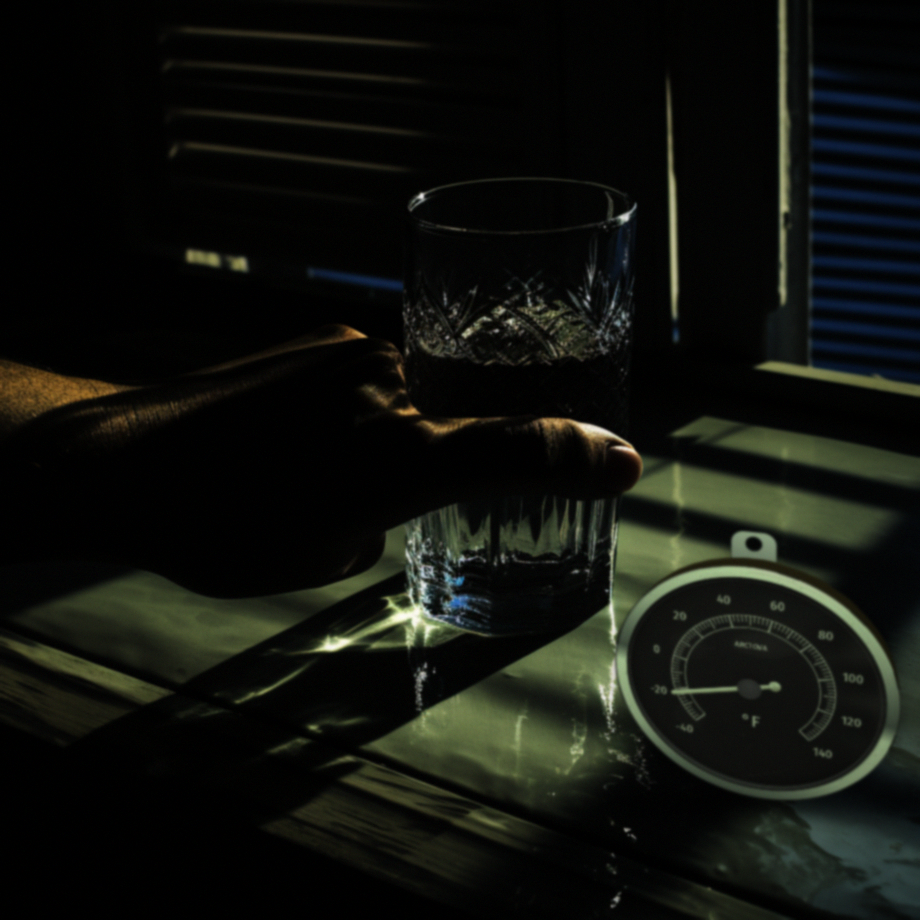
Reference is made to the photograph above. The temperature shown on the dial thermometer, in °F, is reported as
-20 °F
